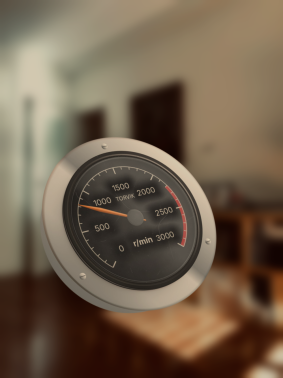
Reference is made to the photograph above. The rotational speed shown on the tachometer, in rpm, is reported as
800 rpm
